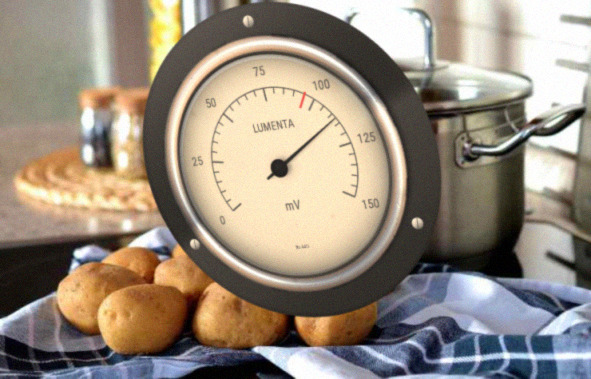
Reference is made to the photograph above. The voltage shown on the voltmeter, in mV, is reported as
112.5 mV
